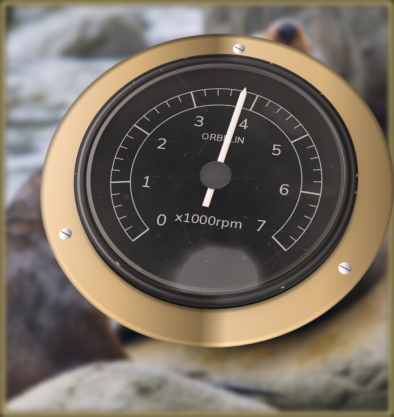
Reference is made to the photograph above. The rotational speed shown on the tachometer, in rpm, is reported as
3800 rpm
